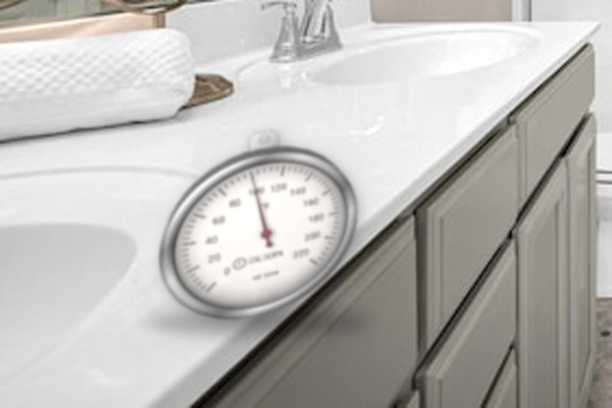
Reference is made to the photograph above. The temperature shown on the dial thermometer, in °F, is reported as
100 °F
